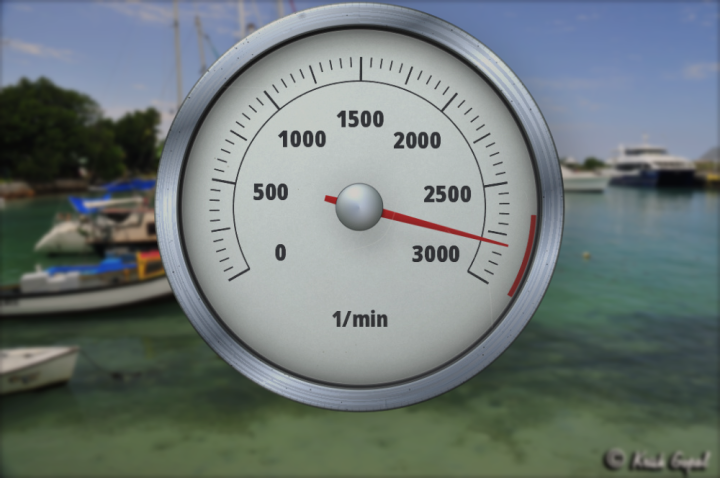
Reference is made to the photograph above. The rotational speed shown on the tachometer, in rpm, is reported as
2800 rpm
